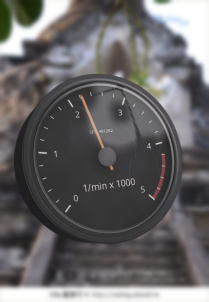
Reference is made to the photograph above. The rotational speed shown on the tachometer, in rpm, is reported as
2200 rpm
